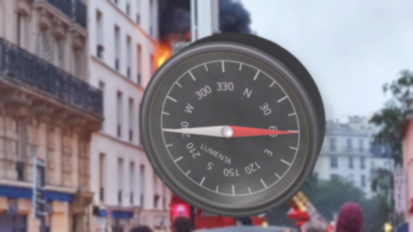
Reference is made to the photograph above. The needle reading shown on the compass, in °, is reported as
60 °
